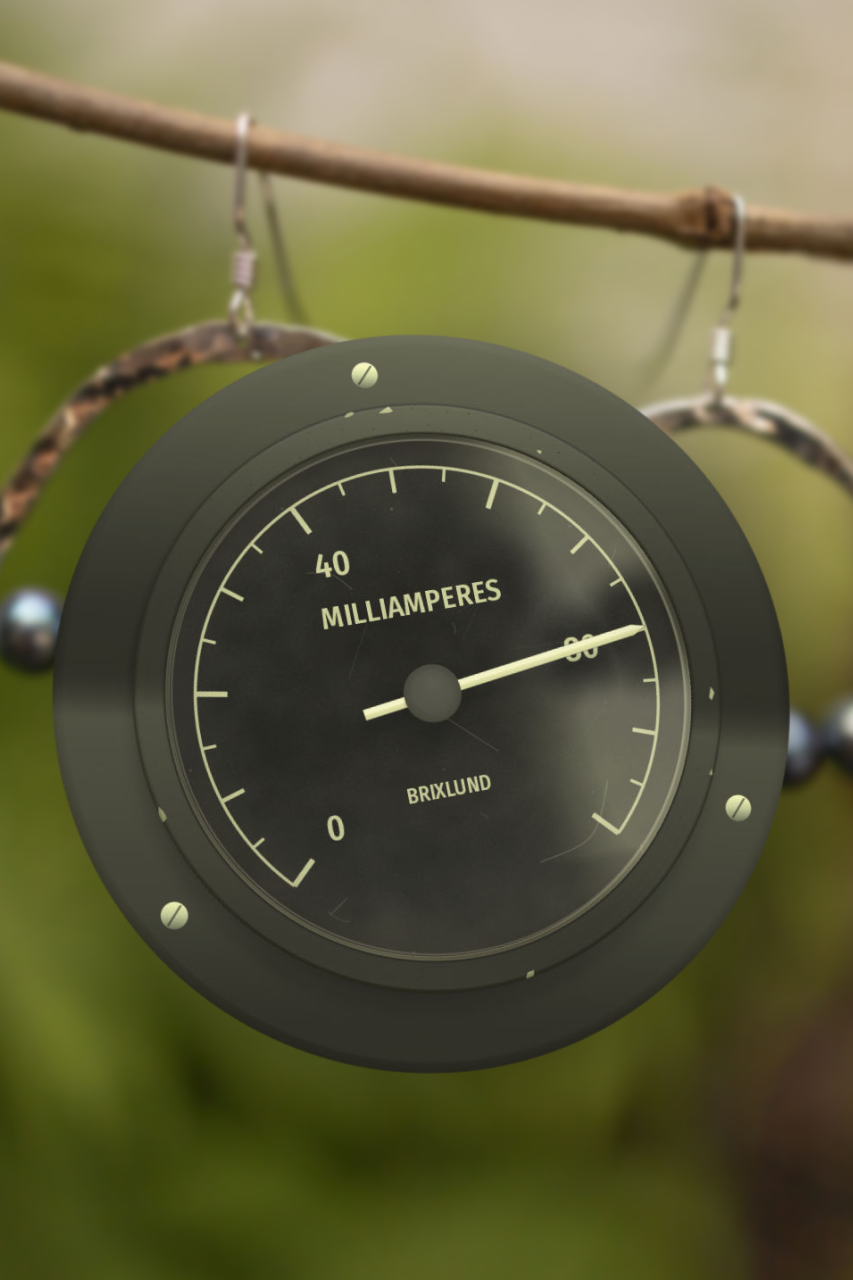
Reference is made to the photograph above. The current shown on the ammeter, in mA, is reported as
80 mA
